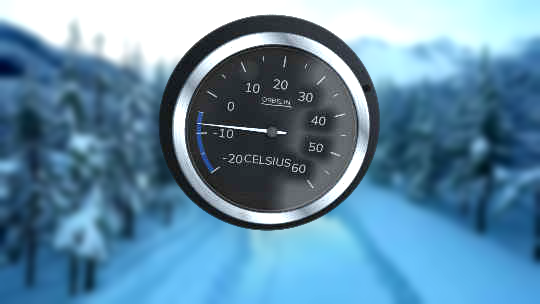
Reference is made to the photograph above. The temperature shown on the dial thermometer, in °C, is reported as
-7.5 °C
